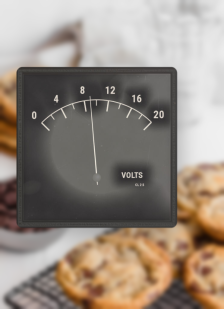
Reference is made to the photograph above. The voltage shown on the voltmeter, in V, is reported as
9 V
